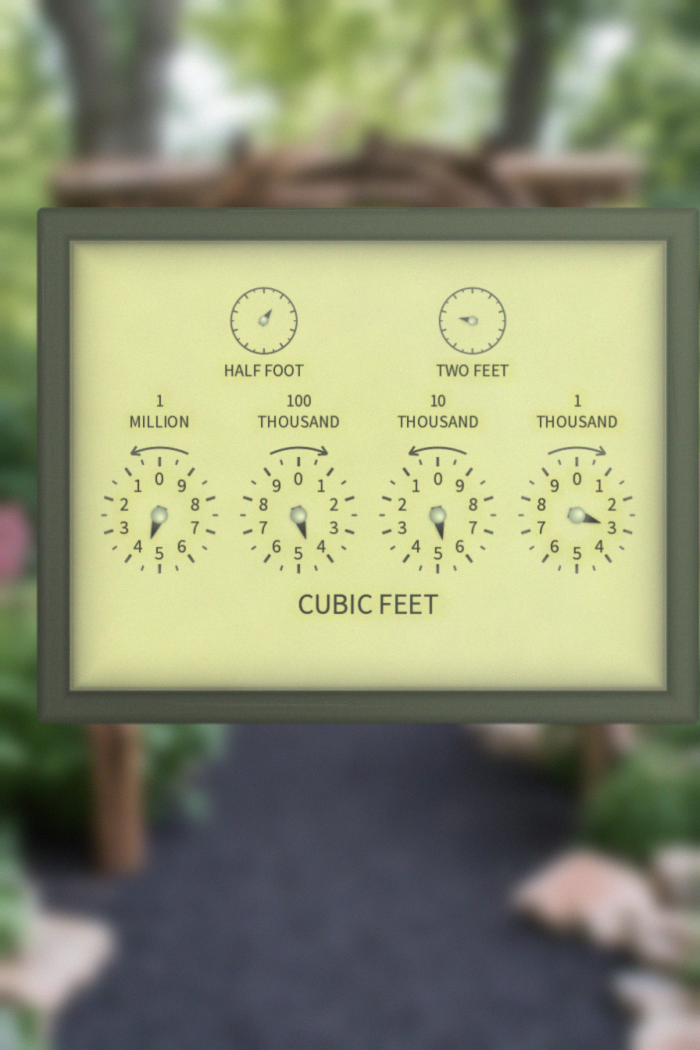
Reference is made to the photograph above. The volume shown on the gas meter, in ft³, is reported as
445300 ft³
